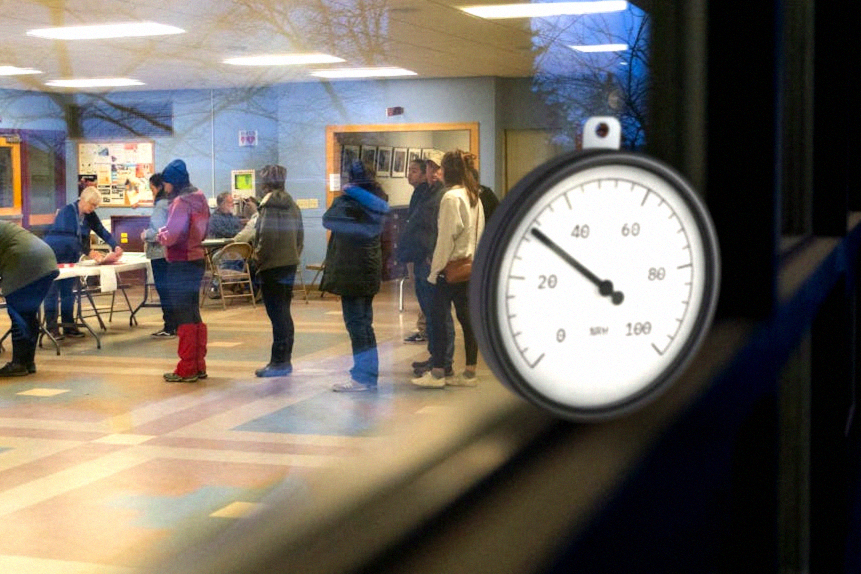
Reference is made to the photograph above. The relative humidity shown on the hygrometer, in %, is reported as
30 %
